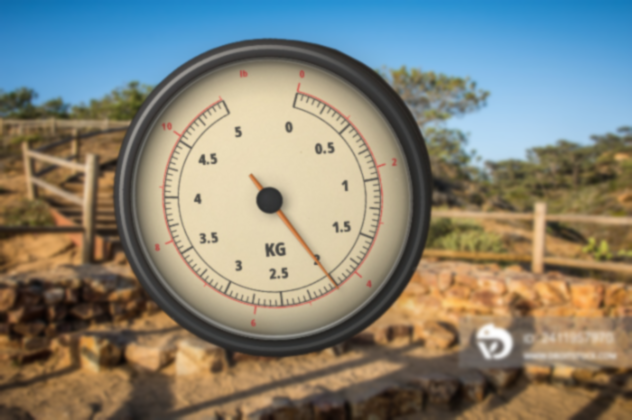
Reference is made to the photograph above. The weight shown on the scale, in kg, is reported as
2 kg
